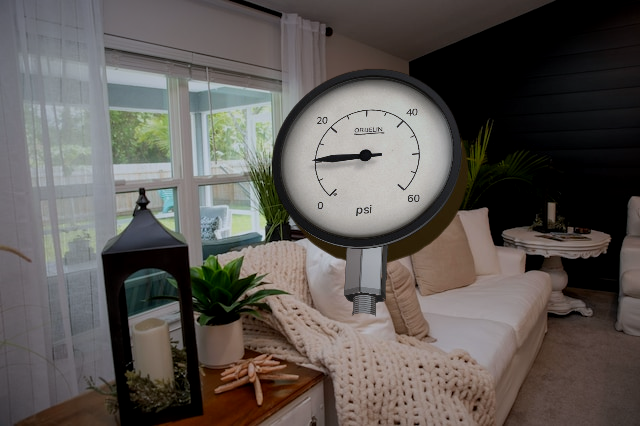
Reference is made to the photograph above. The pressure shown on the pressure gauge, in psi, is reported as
10 psi
